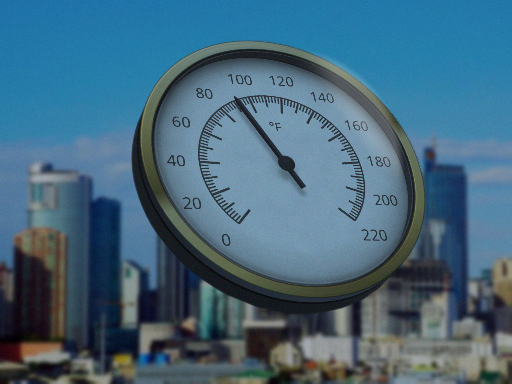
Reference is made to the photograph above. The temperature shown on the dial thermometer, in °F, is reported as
90 °F
